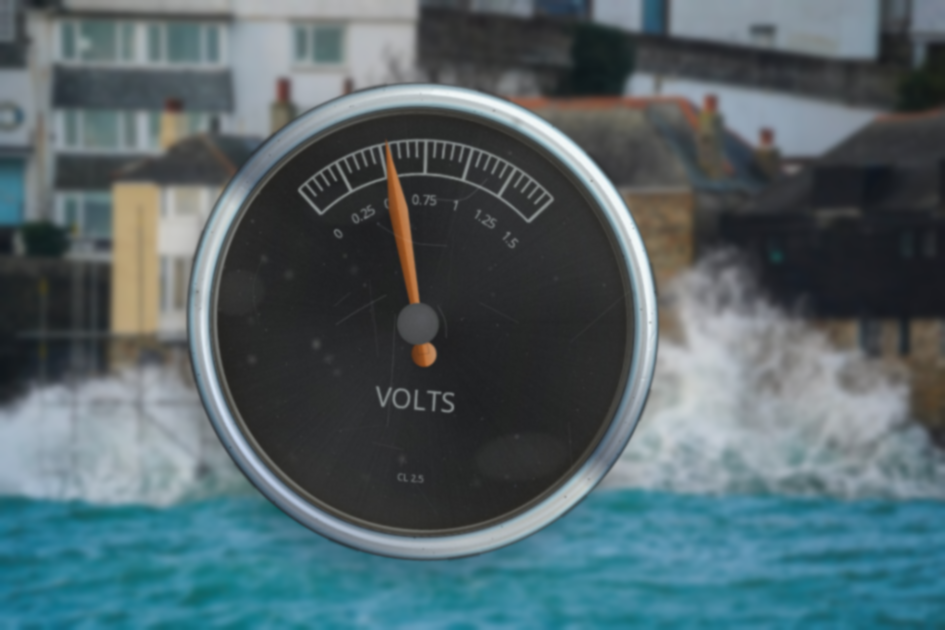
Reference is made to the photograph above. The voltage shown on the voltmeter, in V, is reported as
0.55 V
